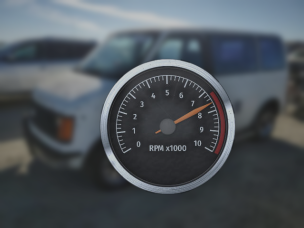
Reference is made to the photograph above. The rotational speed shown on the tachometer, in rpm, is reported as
7600 rpm
